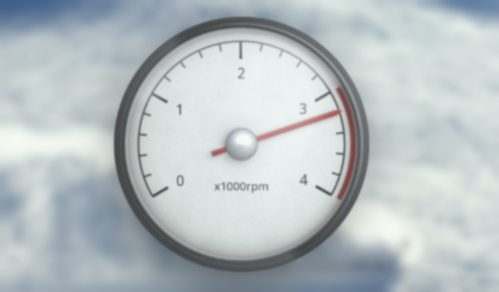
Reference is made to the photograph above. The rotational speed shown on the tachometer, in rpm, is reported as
3200 rpm
